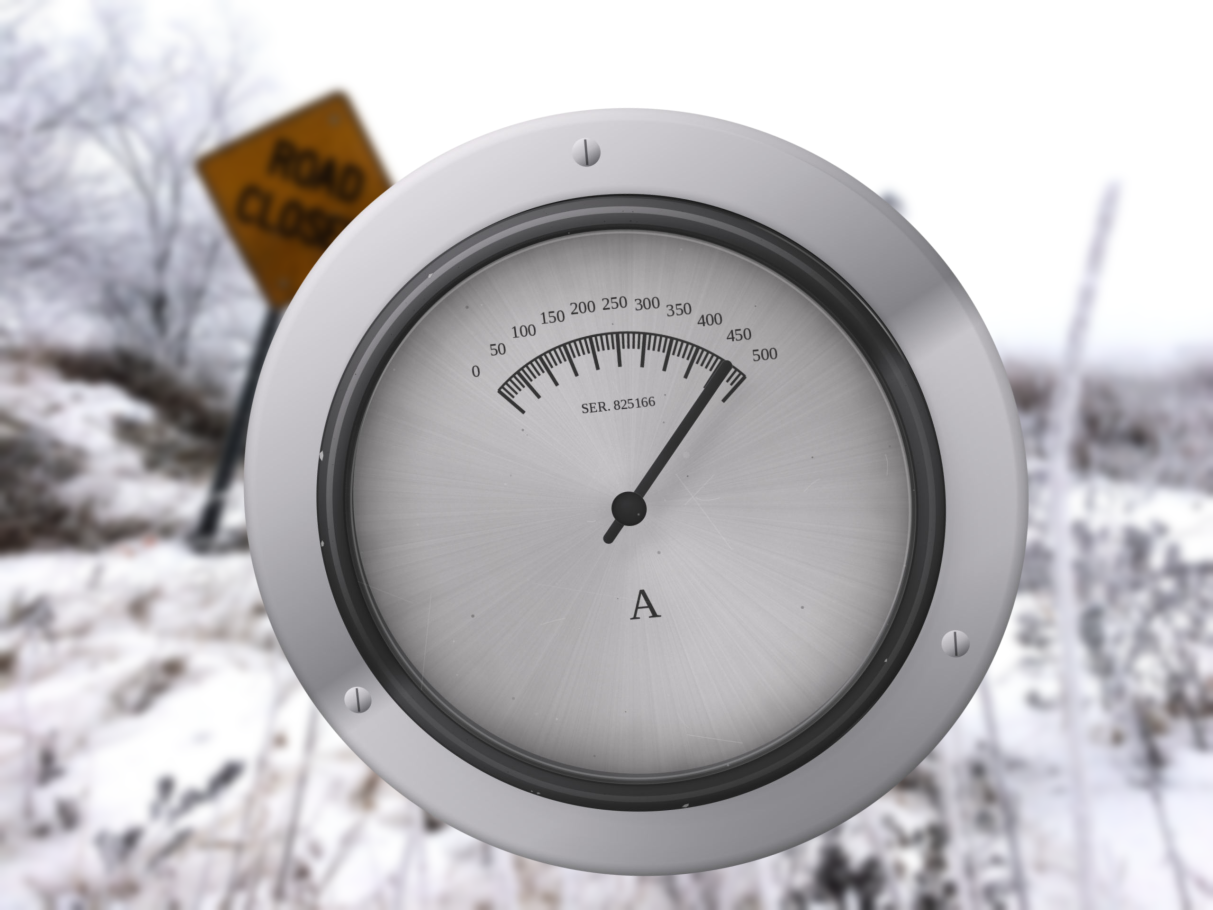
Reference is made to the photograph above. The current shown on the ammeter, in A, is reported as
460 A
